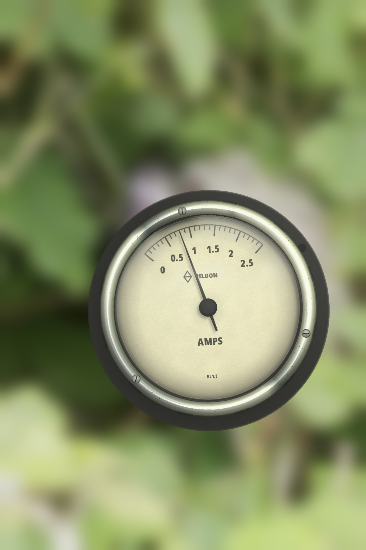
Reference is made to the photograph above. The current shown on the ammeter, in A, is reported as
0.8 A
